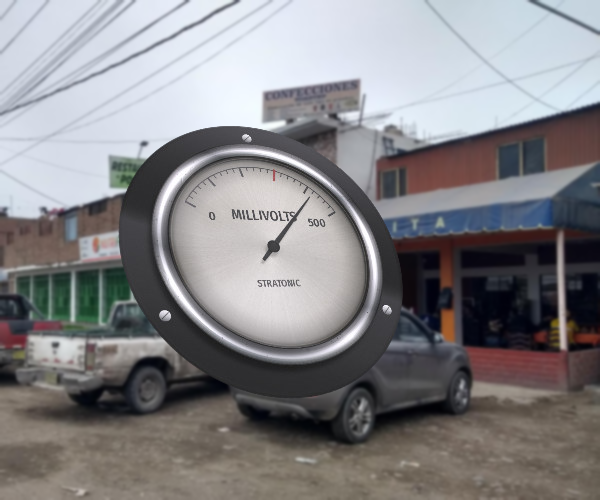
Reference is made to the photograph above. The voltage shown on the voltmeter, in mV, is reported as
420 mV
